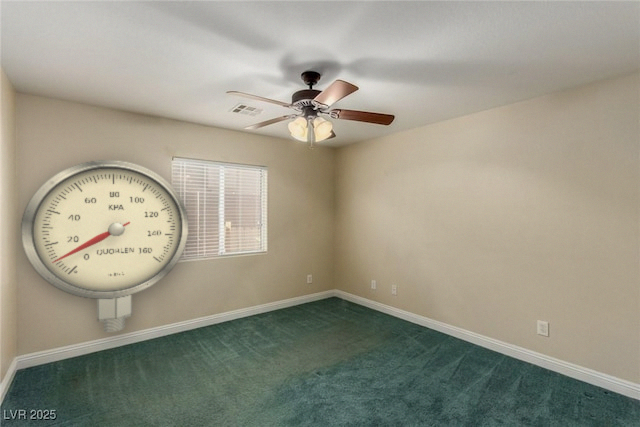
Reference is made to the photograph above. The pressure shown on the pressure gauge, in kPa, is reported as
10 kPa
